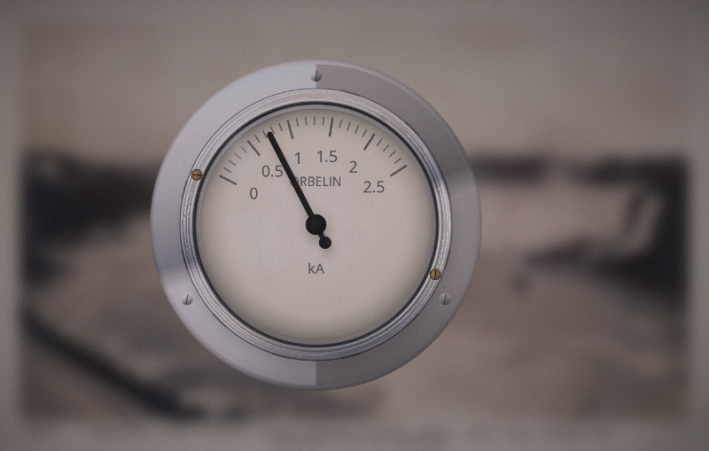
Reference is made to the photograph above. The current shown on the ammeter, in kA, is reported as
0.75 kA
